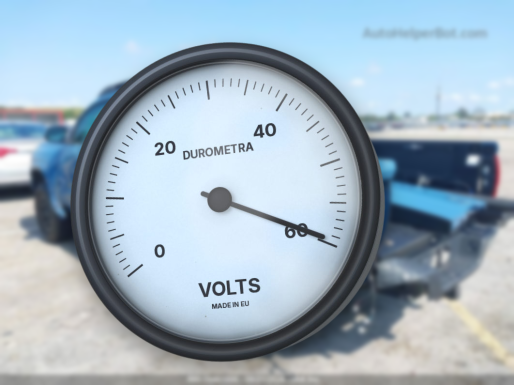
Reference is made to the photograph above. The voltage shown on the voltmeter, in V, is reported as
59.5 V
